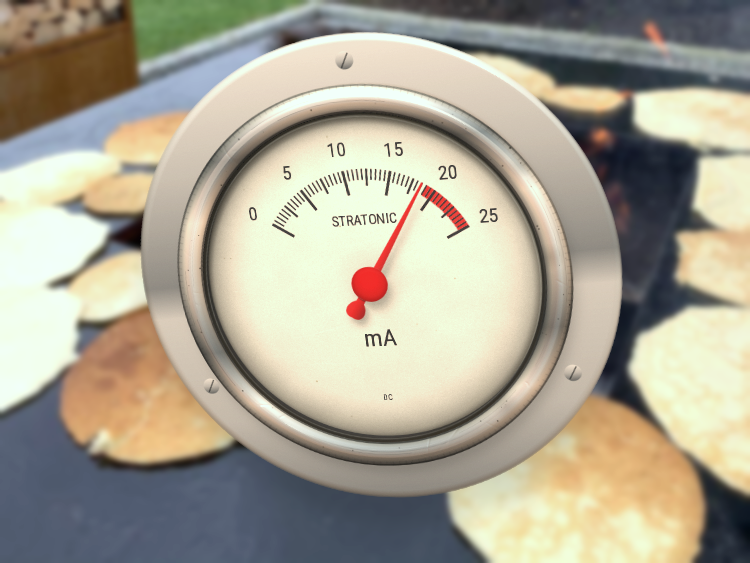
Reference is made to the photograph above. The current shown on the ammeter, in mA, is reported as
18.5 mA
